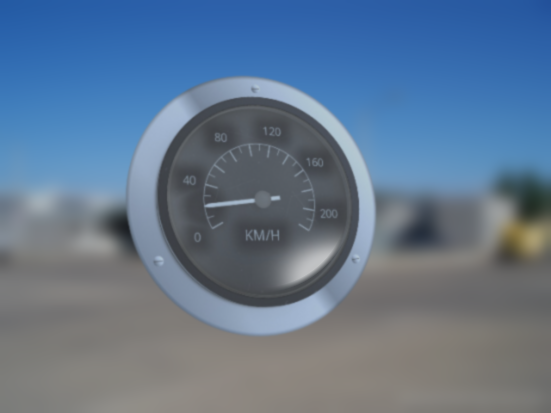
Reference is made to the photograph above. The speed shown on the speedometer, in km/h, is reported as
20 km/h
